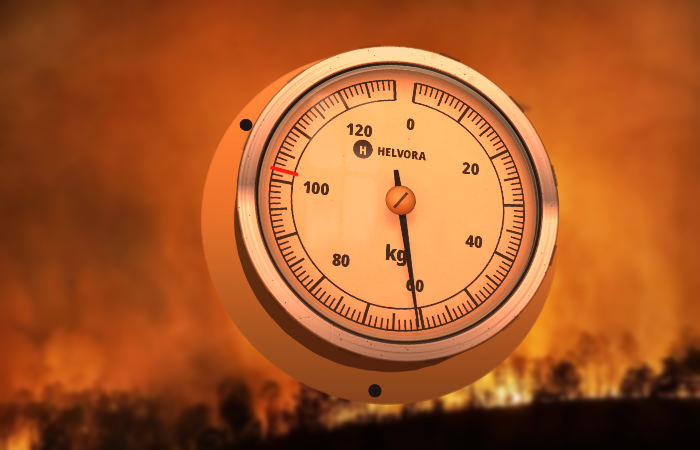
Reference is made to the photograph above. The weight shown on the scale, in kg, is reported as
61 kg
